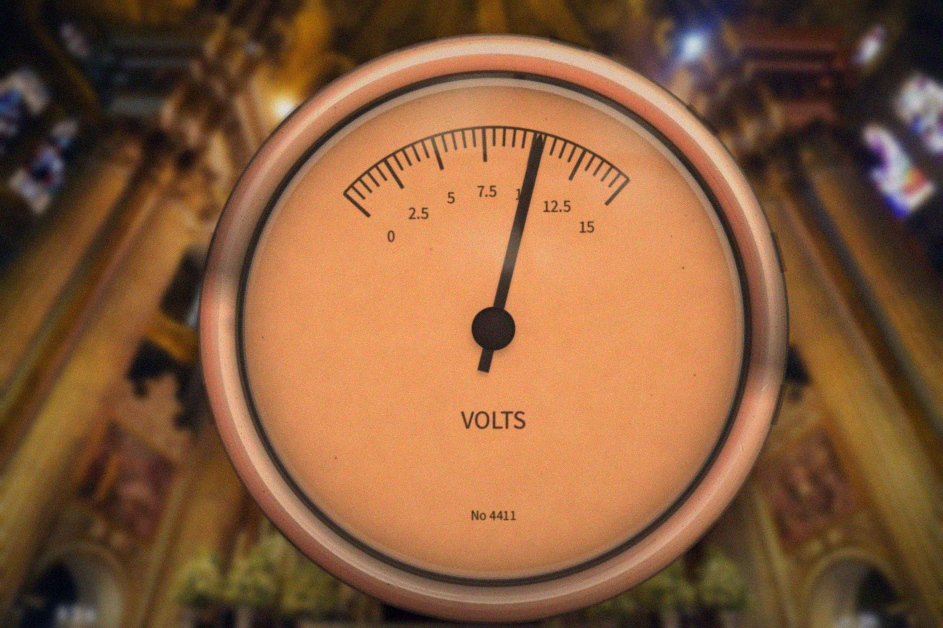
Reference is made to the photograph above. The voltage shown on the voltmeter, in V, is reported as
10.25 V
